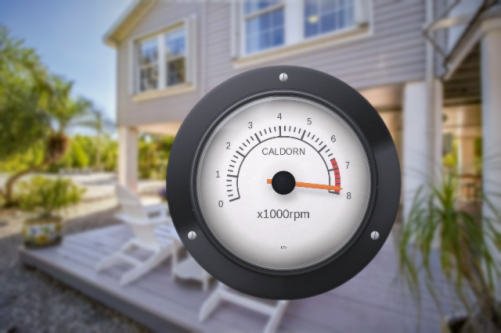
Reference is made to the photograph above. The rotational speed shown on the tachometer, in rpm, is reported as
7800 rpm
